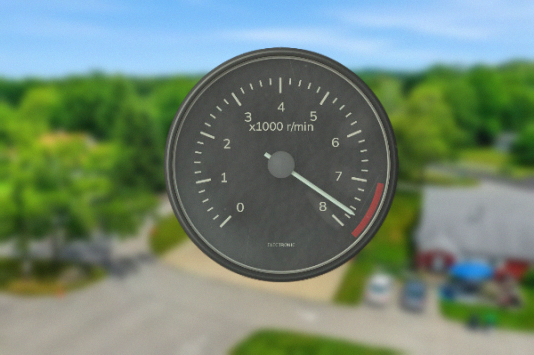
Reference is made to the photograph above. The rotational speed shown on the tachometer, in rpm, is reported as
7700 rpm
